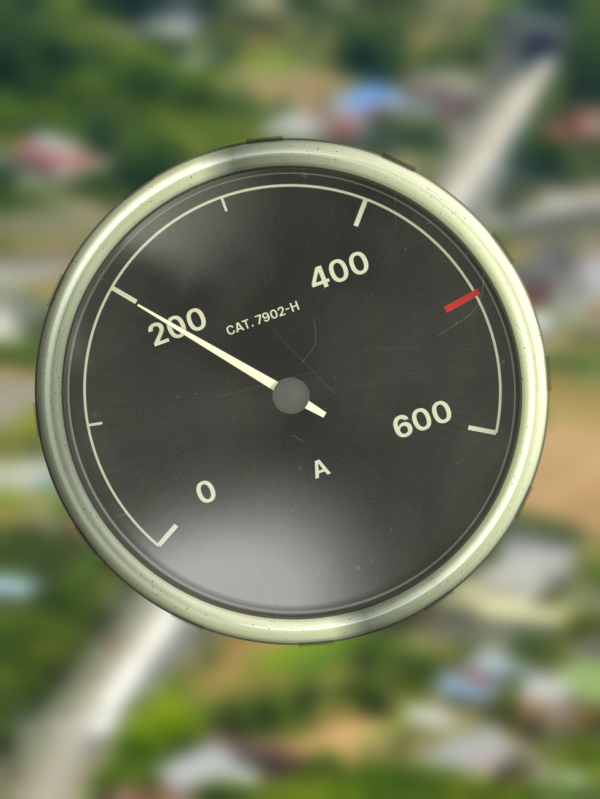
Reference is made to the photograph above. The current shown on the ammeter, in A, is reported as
200 A
